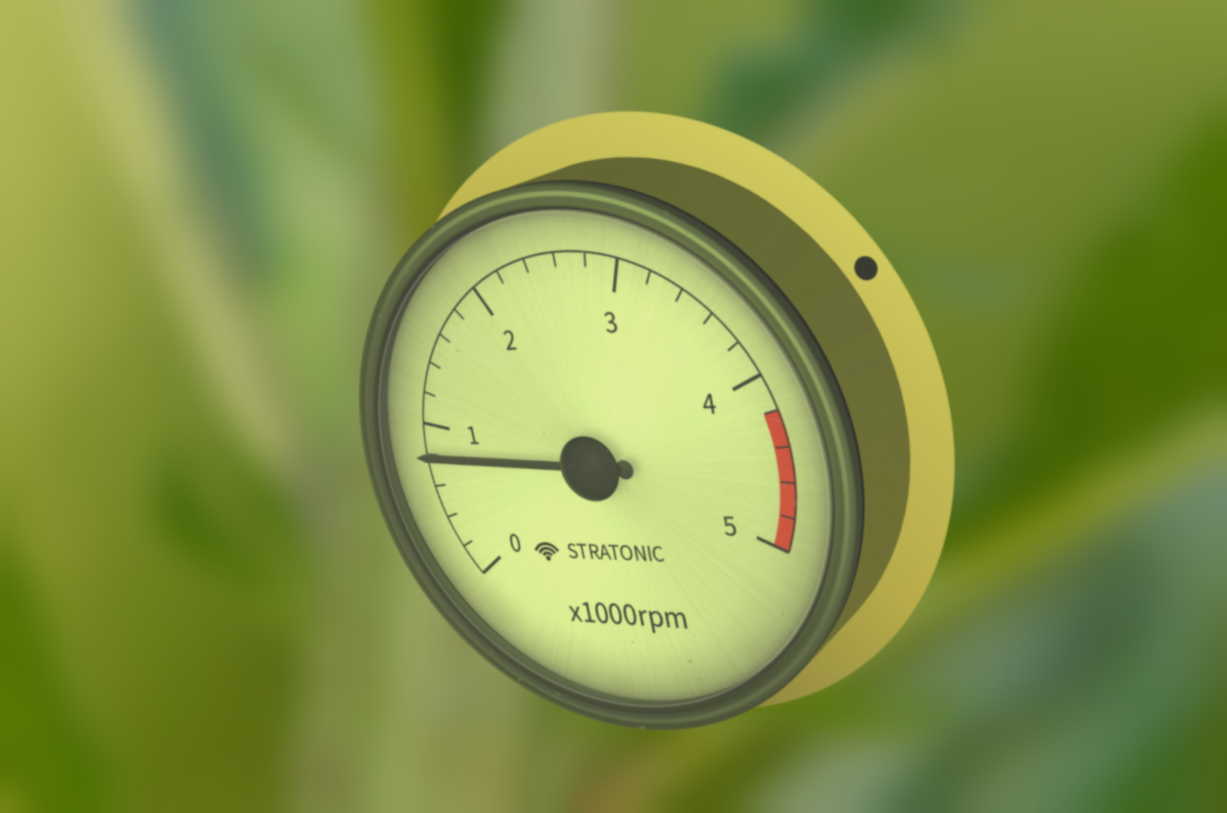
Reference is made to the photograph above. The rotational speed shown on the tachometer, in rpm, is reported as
800 rpm
